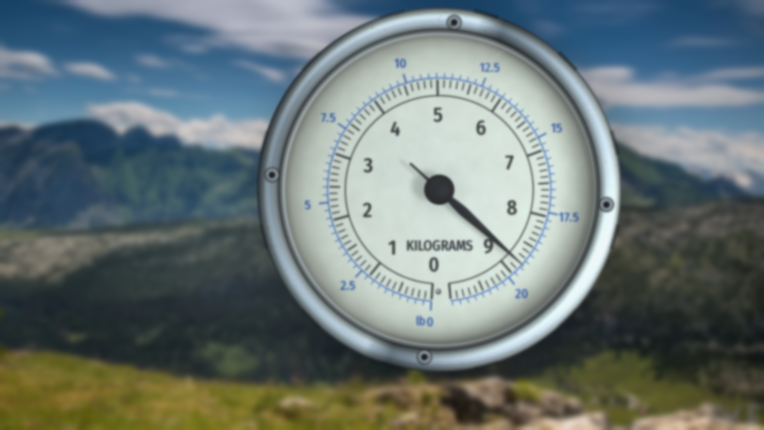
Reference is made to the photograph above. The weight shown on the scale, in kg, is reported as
8.8 kg
